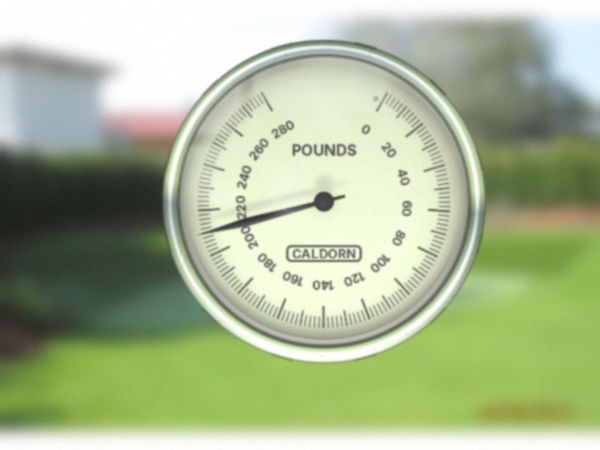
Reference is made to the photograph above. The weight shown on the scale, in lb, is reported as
210 lb
